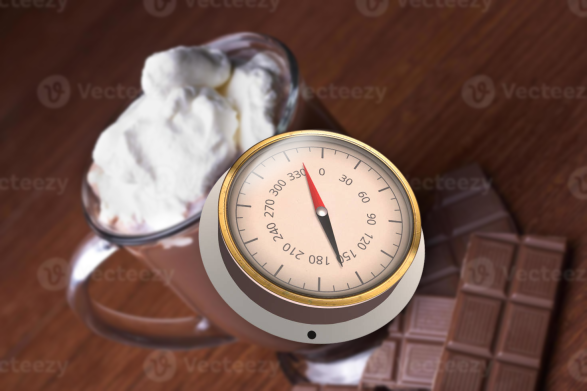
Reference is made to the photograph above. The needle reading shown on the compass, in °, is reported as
340 °
